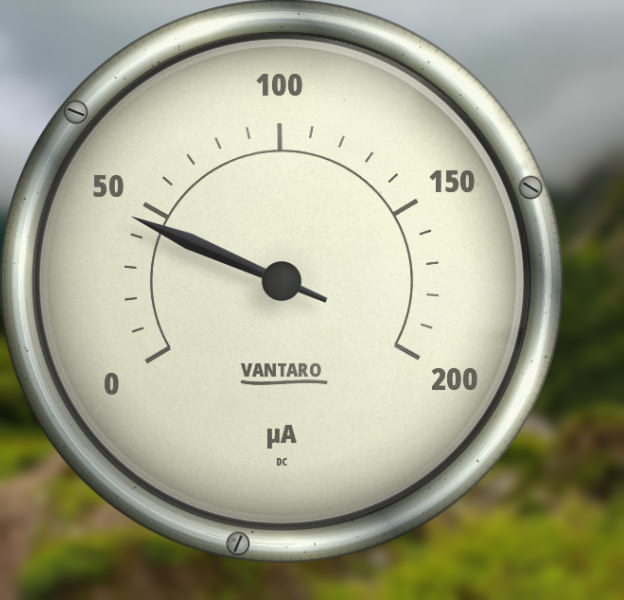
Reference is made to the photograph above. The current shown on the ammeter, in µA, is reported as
45 µA
